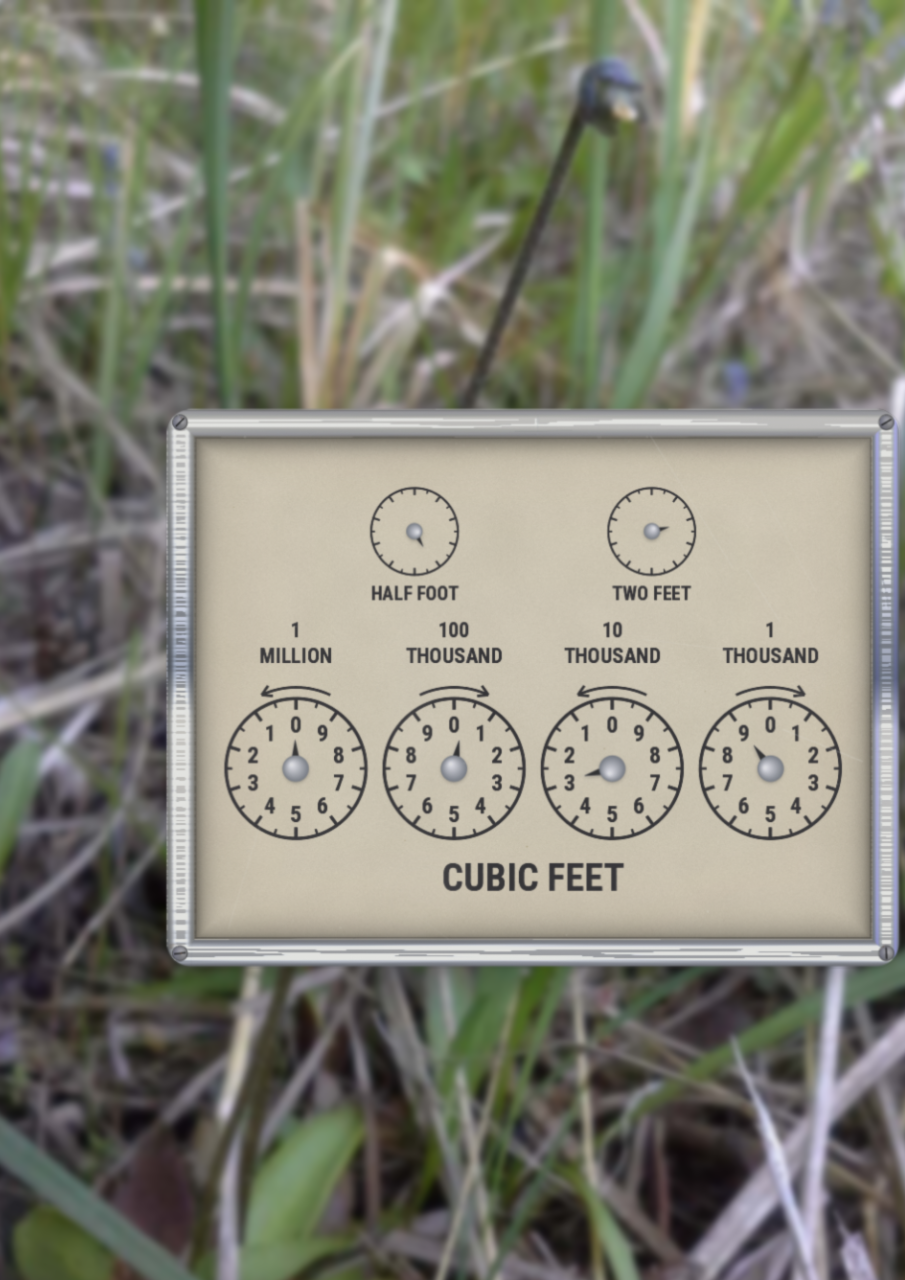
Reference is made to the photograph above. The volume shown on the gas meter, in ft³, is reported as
2900 ft³
